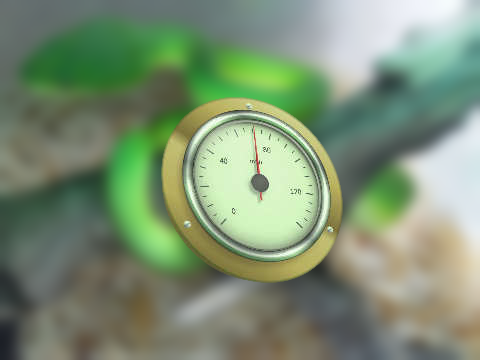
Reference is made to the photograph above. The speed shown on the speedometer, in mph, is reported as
70 mph
